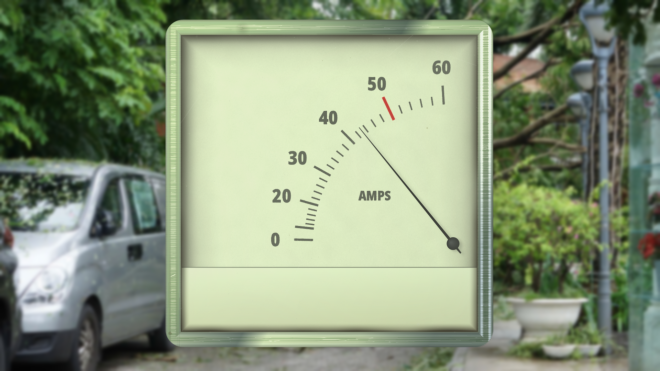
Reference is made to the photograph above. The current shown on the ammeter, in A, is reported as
43 A
